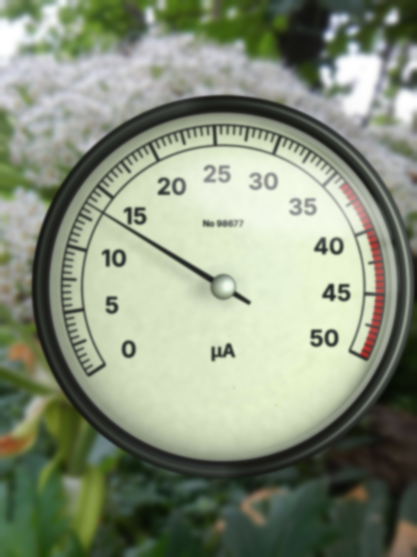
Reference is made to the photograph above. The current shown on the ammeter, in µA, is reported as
13.5 µA
